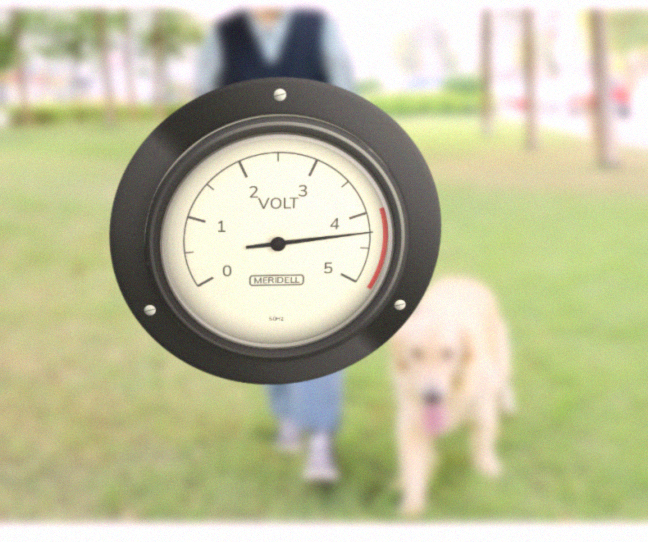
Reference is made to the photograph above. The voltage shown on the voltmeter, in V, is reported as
4.25 V
